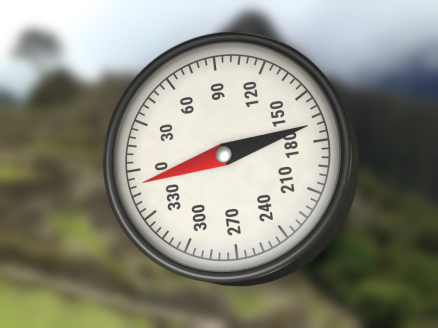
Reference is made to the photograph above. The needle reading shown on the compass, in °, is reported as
350 °
